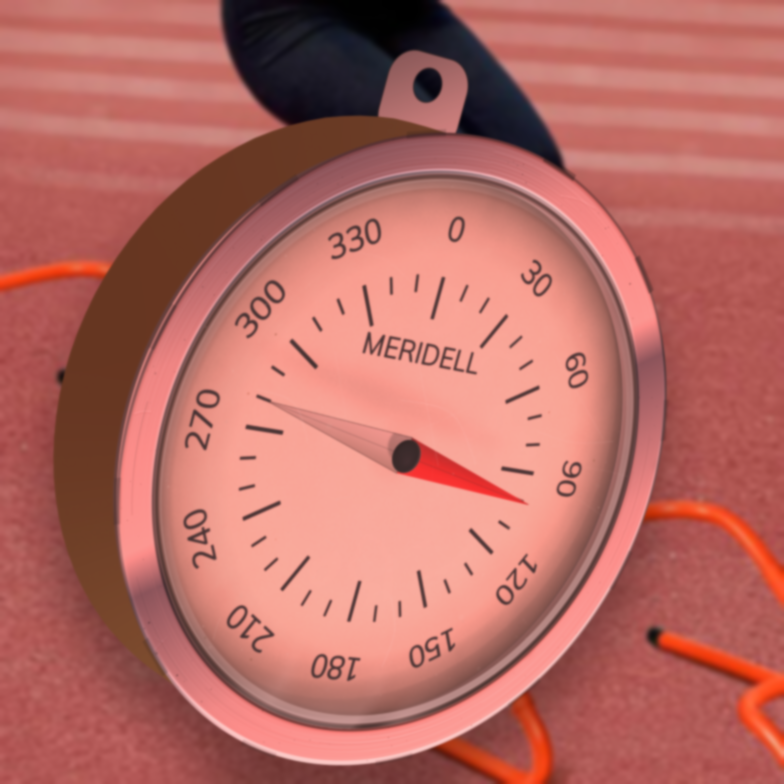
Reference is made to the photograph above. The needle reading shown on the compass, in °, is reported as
100 °
